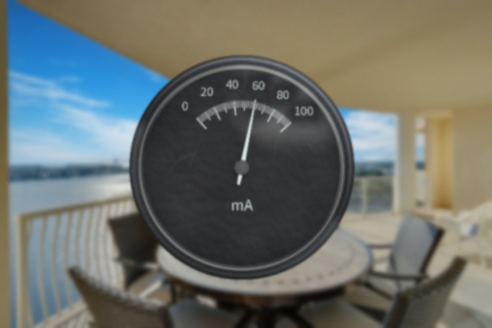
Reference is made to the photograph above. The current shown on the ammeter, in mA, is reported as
60 mA
